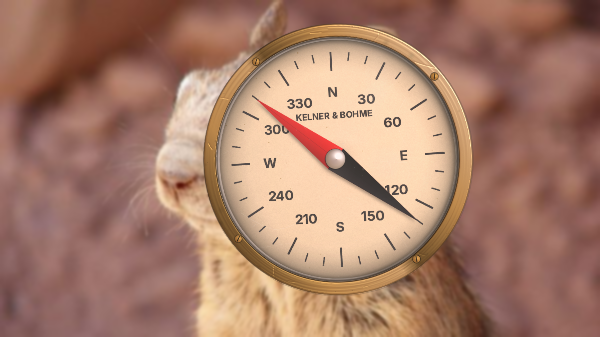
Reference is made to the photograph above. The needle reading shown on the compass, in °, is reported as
310 °
